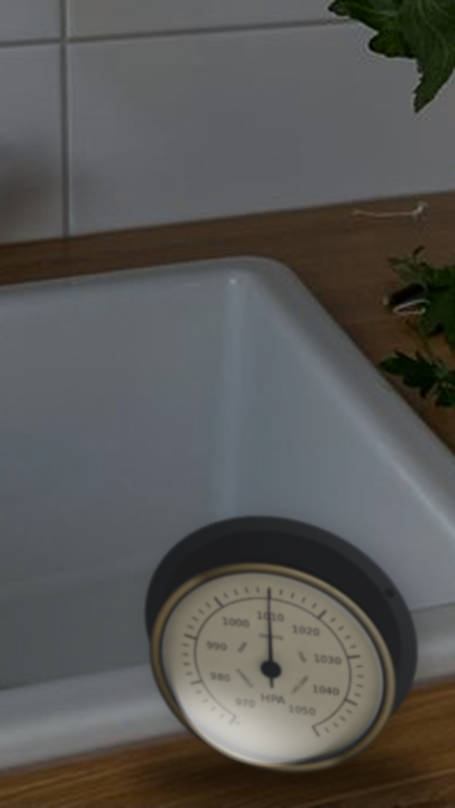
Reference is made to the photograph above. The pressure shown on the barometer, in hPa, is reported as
1010 hPa
